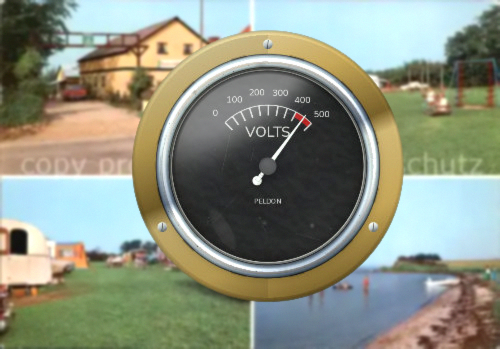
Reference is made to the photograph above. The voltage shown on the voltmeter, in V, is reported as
450 V
